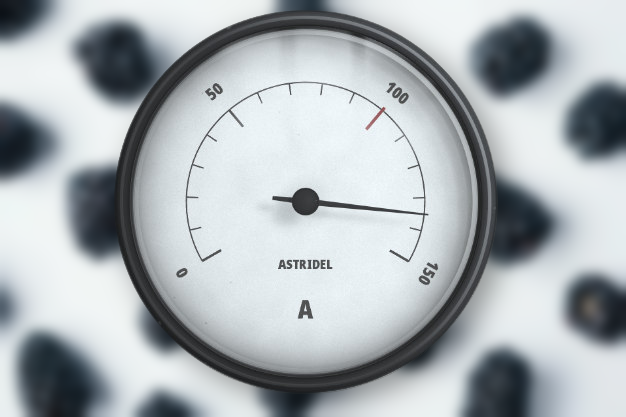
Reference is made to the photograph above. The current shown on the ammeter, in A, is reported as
135 A
